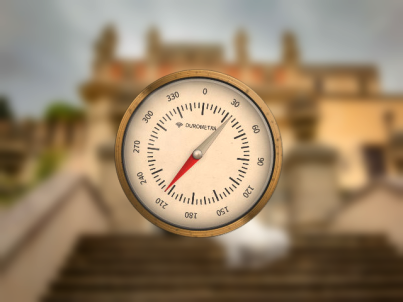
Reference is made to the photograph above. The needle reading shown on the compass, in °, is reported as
215 °
